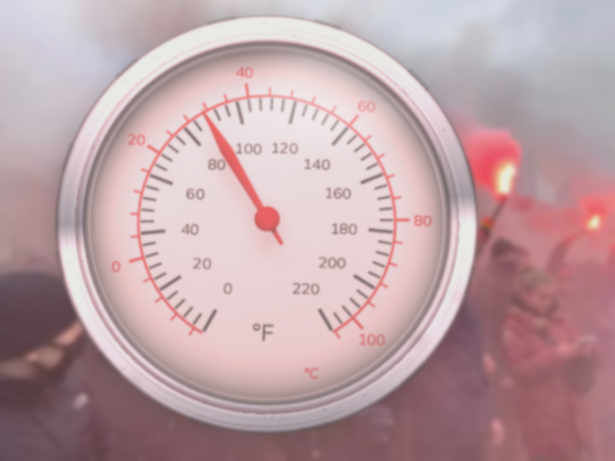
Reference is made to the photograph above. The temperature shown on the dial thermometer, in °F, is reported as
88 °F
